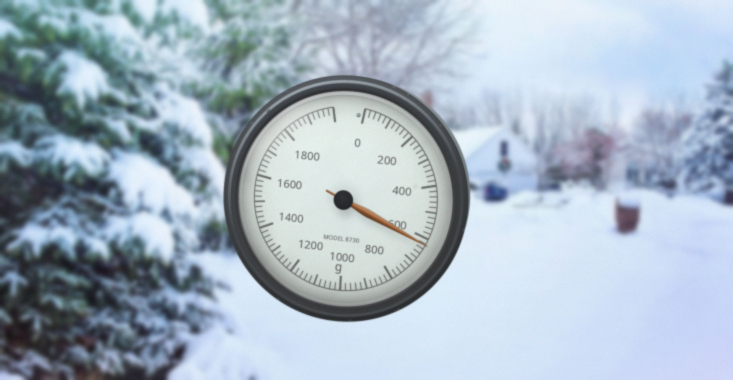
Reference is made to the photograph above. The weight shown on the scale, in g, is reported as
620 g
